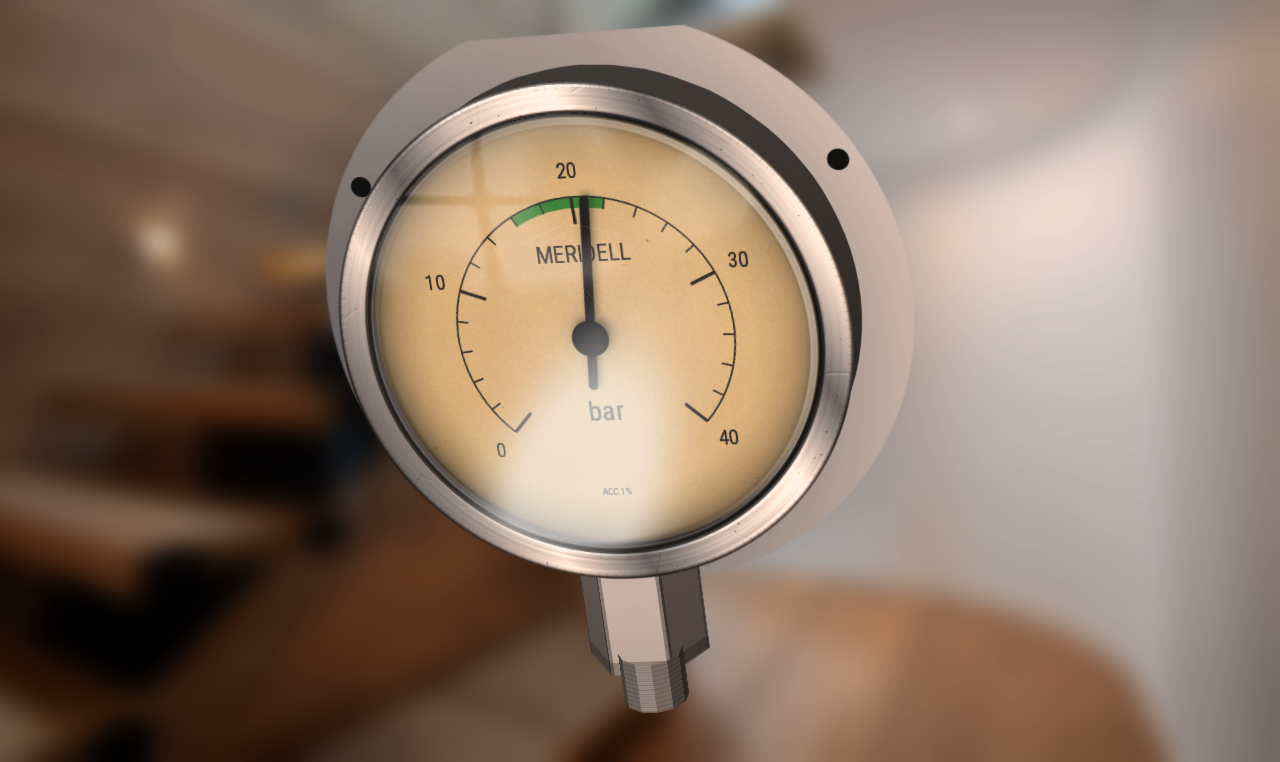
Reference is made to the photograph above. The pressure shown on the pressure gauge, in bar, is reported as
21 bar
